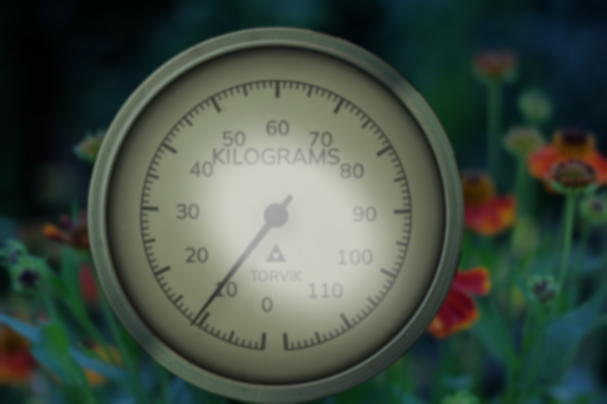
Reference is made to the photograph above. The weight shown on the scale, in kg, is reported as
11 kg
